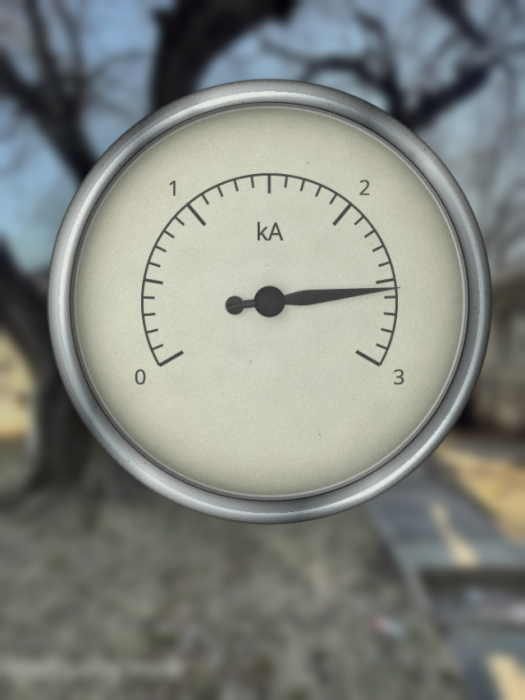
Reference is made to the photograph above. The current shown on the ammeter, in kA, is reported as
2.55 kA
